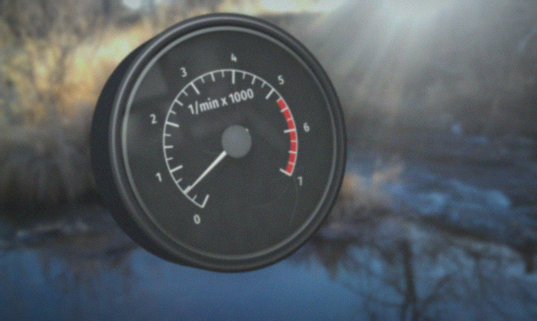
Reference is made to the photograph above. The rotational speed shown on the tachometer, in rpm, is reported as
500 rpm
